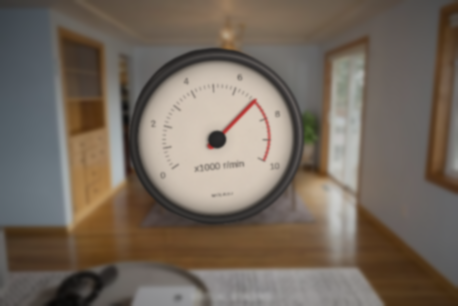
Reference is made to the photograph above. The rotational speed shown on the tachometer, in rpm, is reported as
7000 rpm
